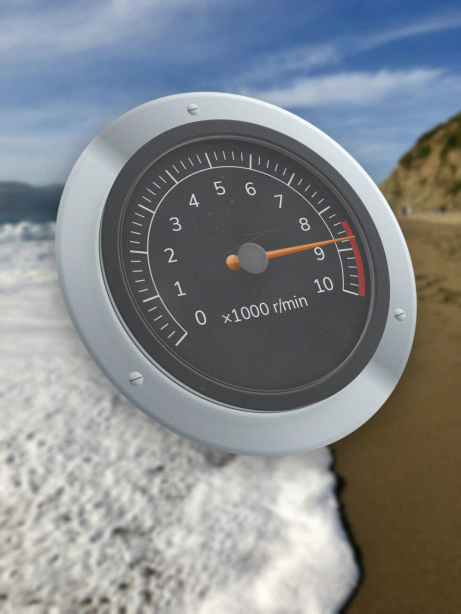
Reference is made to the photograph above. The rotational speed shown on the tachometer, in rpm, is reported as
8800 rpm
